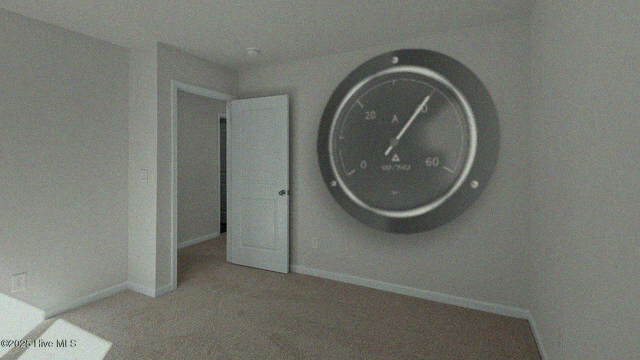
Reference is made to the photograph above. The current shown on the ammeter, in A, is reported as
40 A
